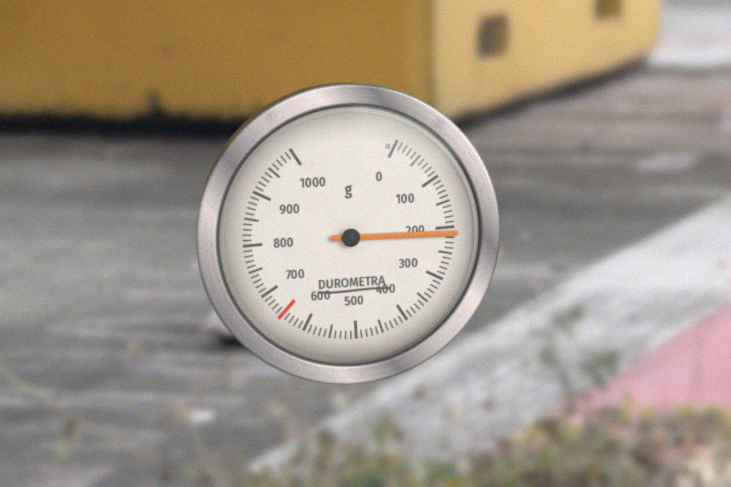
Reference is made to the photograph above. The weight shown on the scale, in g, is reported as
210 g
